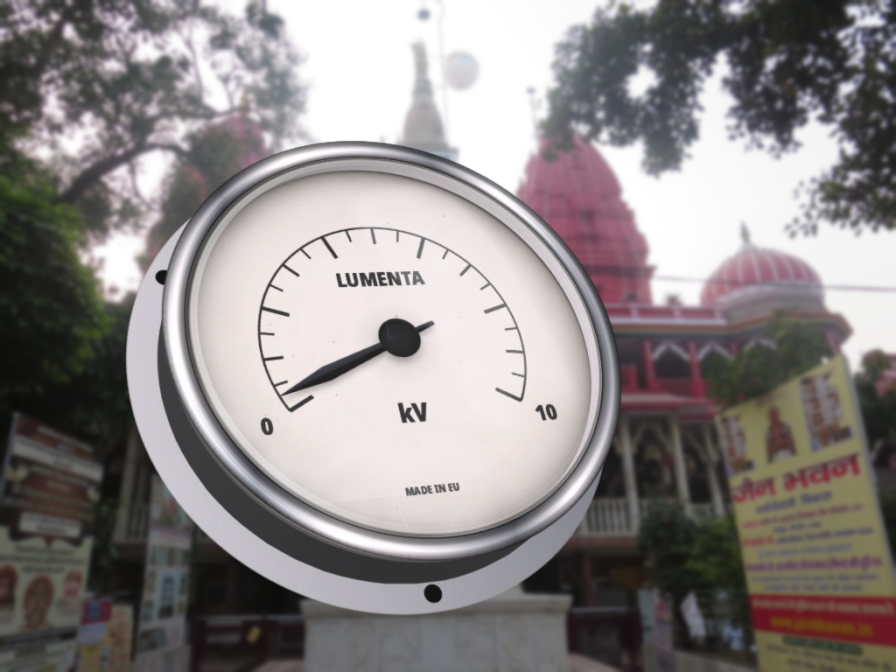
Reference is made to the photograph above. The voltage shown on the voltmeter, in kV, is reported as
0.25 kV
